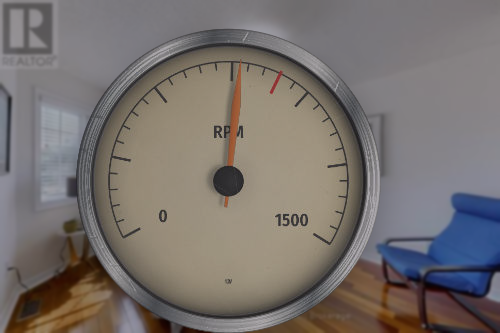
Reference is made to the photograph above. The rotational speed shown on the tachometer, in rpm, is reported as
775 rpm
